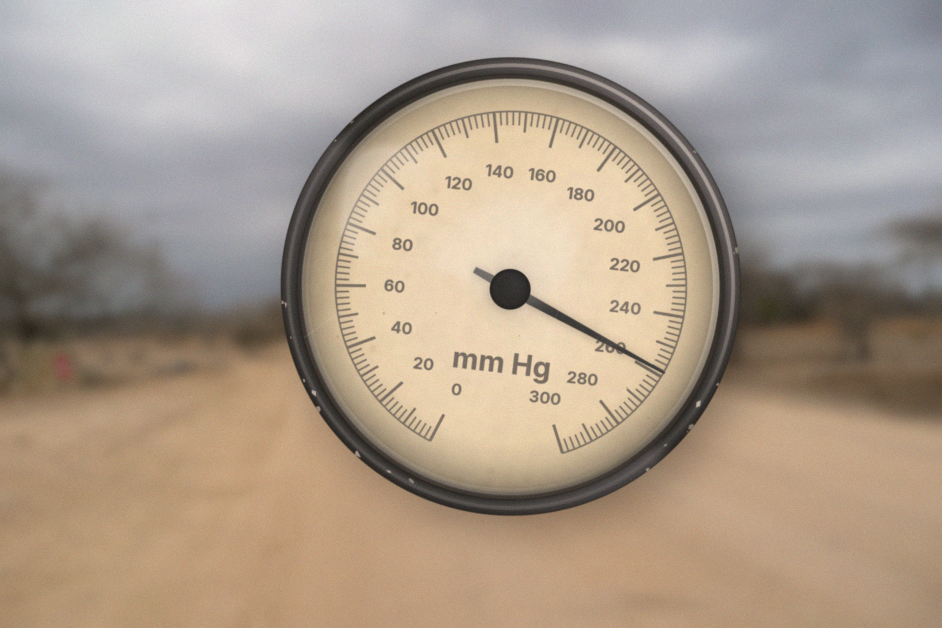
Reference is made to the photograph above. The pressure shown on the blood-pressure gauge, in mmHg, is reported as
258 mmHg
